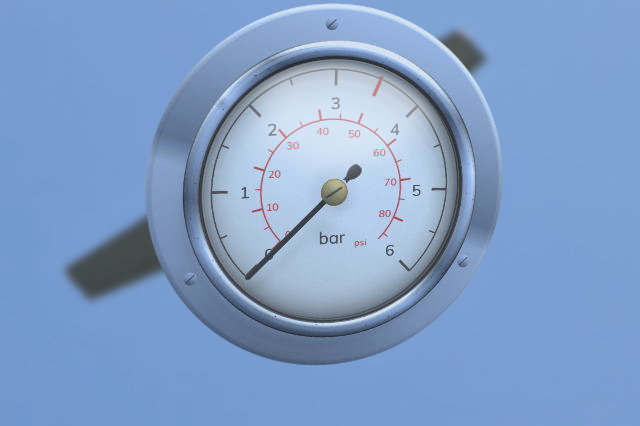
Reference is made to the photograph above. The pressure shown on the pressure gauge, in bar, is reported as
0 bar
